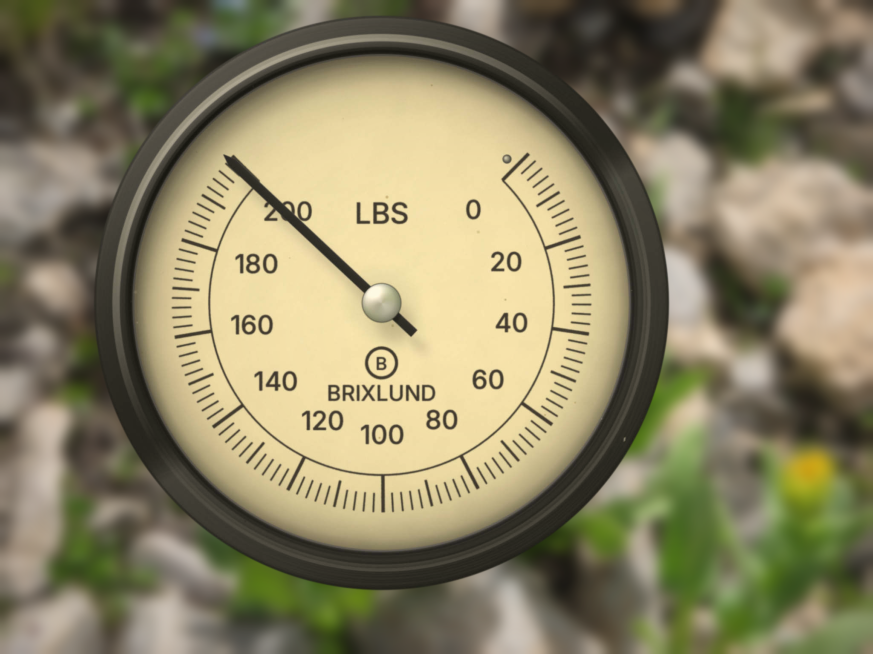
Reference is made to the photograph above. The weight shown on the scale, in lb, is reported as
199 lb
